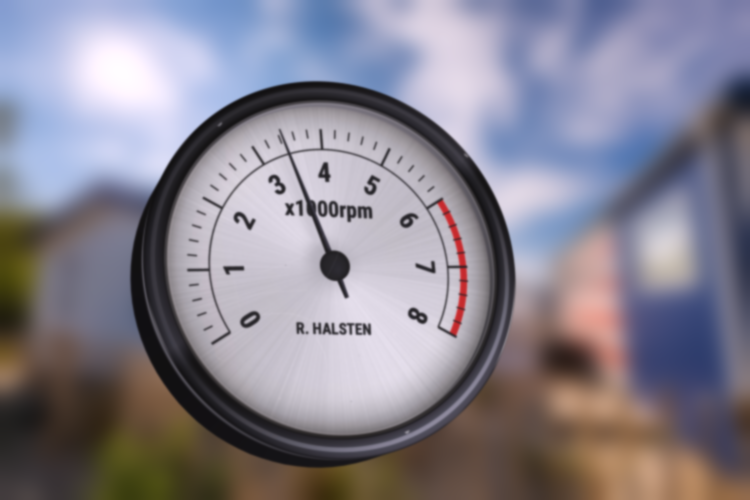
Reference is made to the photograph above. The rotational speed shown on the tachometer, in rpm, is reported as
3400 rpm
